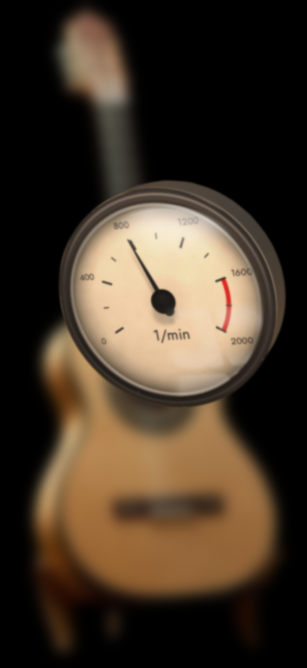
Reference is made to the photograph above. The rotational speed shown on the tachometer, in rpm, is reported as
800 rpm
